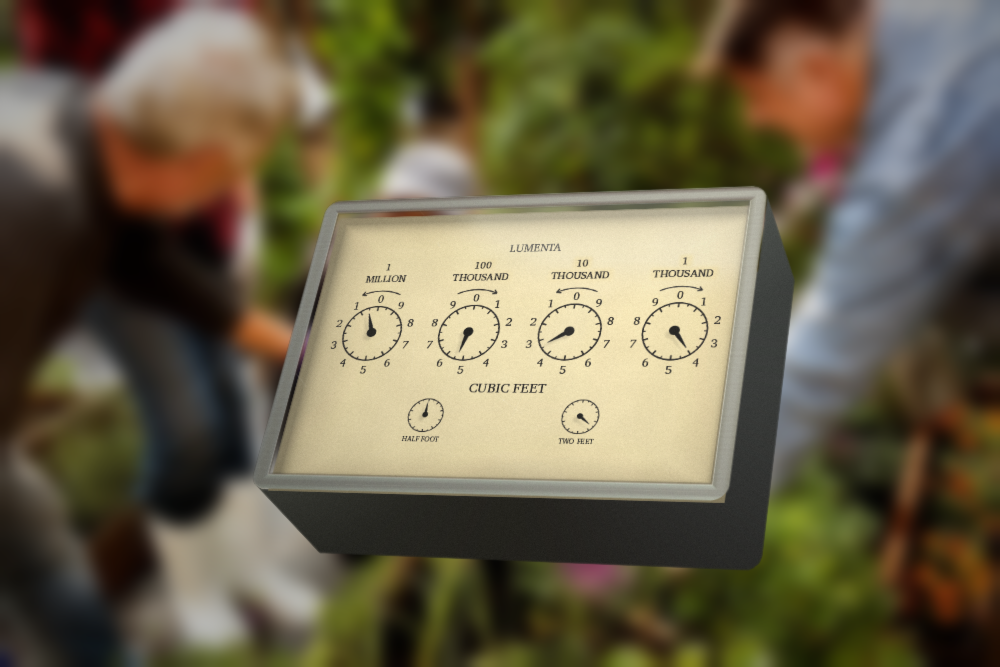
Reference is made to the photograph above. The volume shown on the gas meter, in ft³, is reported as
53400 ft³
